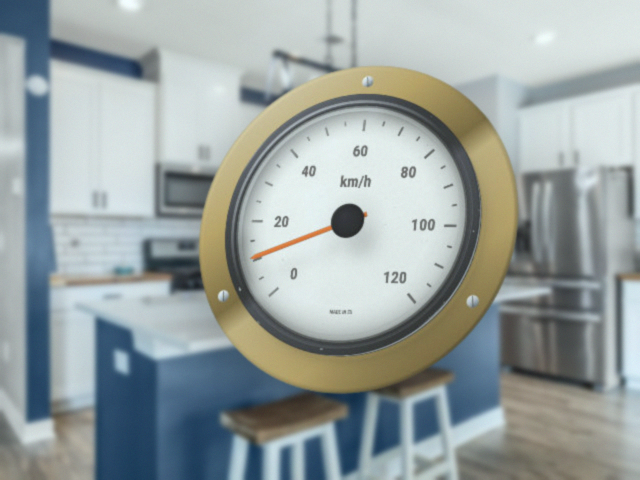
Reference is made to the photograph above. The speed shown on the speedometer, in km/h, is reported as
10 km/h
